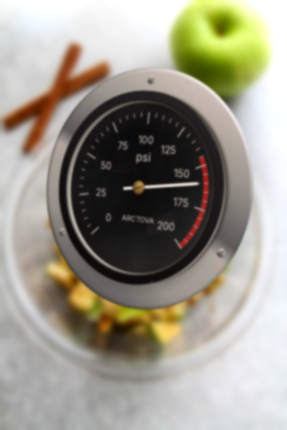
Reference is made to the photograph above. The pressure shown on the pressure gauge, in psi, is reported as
160 psi
